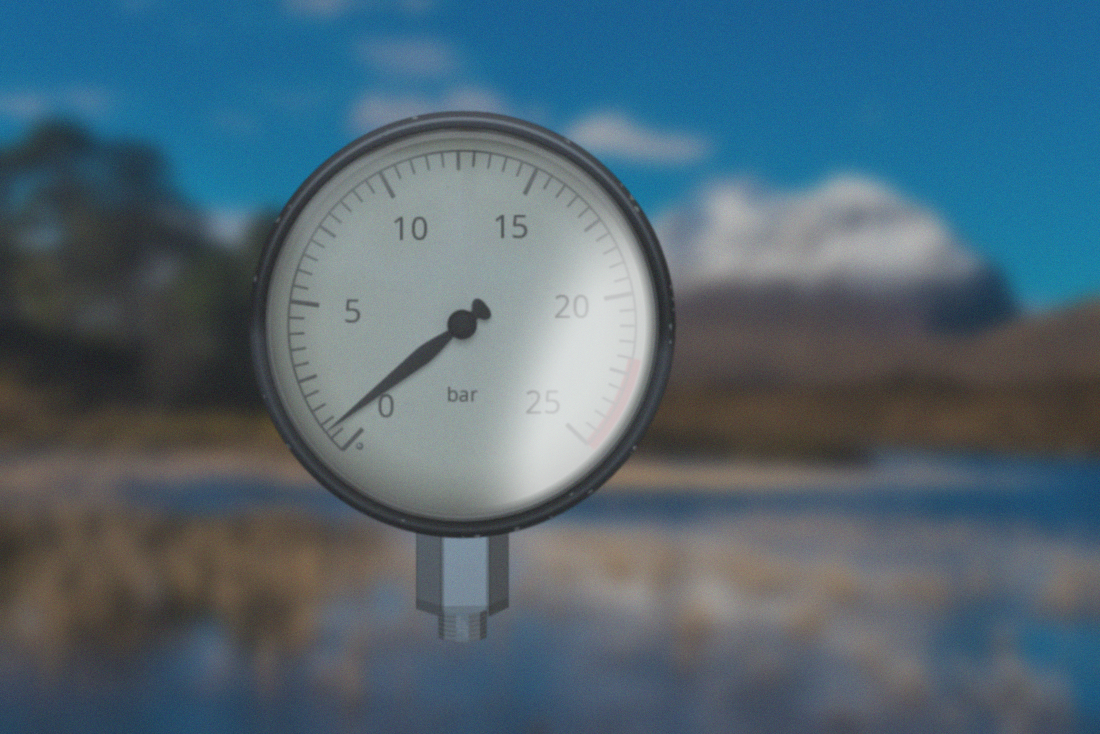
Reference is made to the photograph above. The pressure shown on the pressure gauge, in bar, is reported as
0.75 bar
